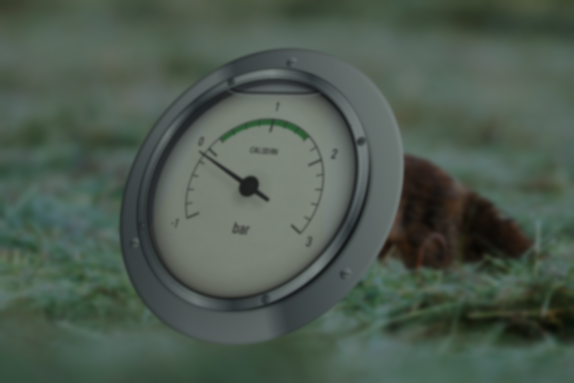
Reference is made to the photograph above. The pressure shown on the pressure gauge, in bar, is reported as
-0.1 bar
